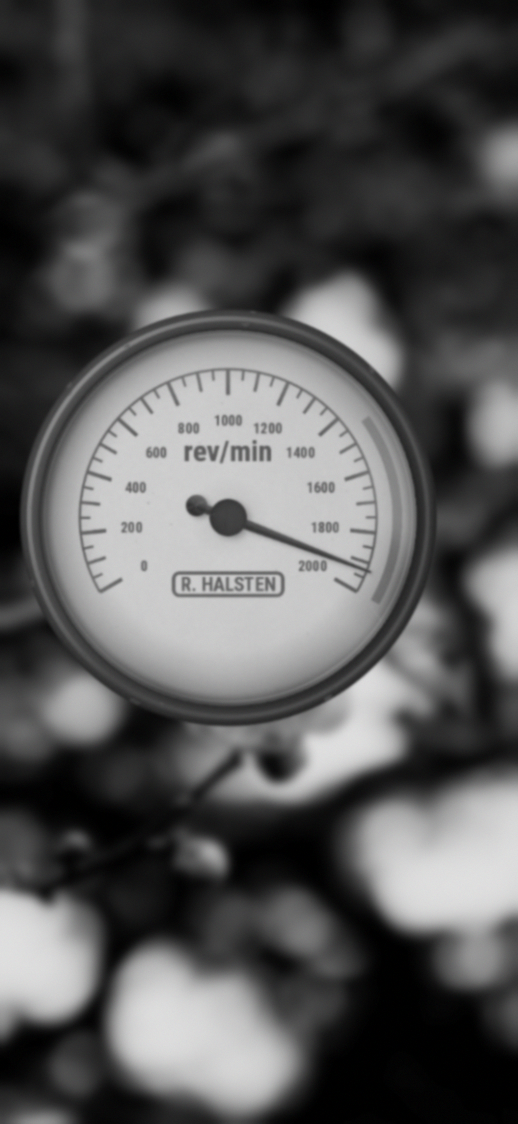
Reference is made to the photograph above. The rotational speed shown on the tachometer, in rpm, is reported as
1925 rpm
